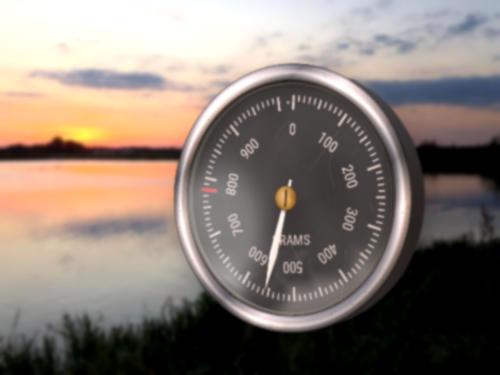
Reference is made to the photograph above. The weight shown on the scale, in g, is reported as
550 g
